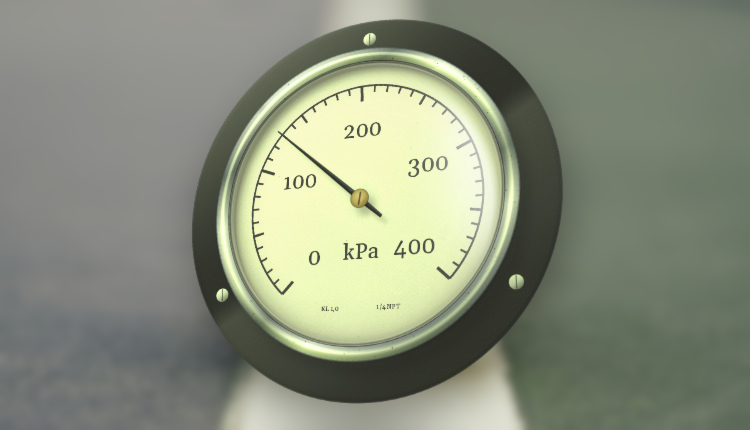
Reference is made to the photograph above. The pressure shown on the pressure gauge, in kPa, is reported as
130 kPa
